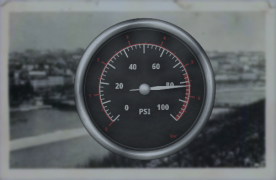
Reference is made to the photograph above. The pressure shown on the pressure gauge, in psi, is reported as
82 psi
